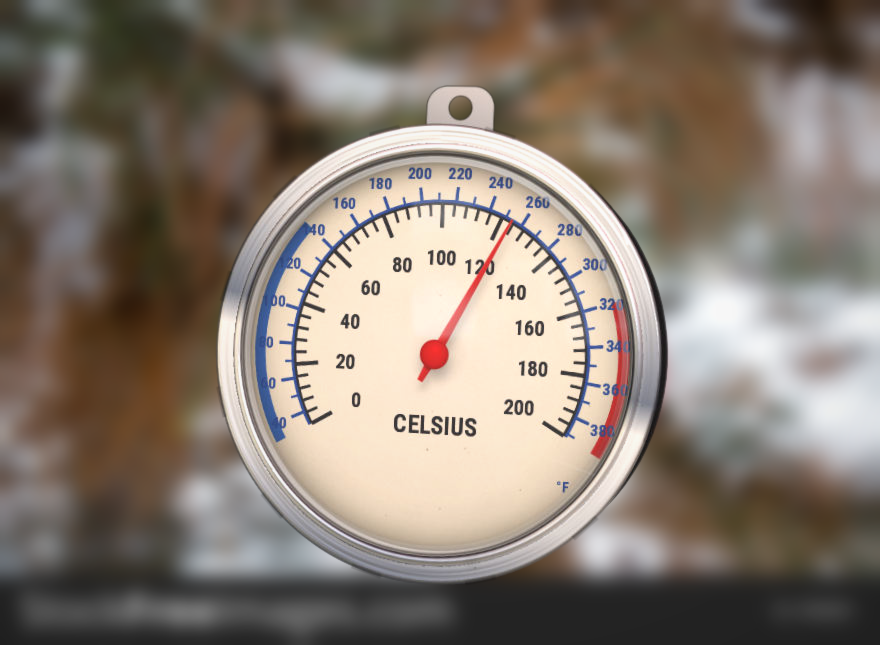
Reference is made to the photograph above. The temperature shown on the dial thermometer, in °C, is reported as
124 °C
